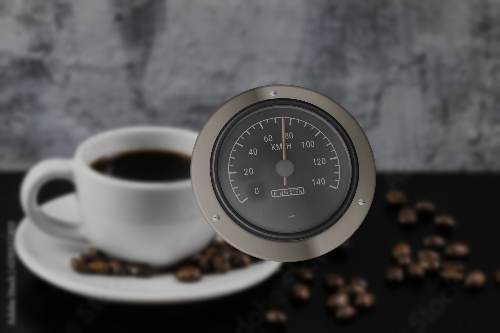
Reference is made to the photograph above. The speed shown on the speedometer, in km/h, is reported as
75 km/h
